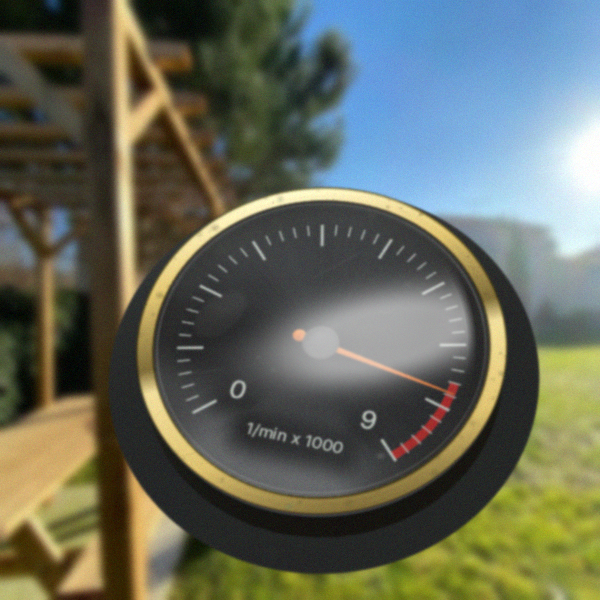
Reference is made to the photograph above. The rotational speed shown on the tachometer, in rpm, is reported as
7800 rpm
